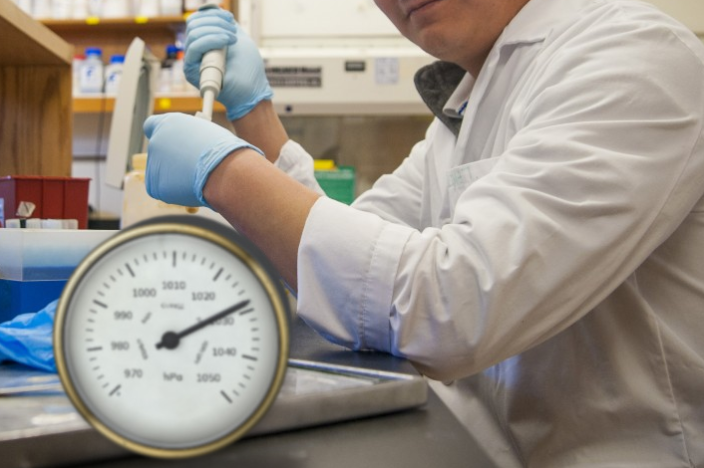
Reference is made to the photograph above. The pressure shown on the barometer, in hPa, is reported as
1028 hPa
